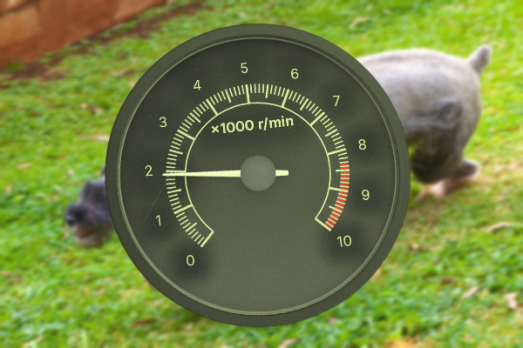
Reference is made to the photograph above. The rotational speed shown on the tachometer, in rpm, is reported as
1900 rpm
